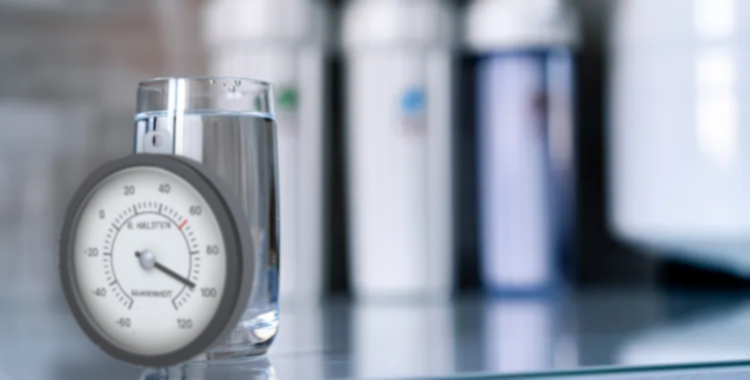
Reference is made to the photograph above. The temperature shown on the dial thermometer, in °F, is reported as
100 °F
